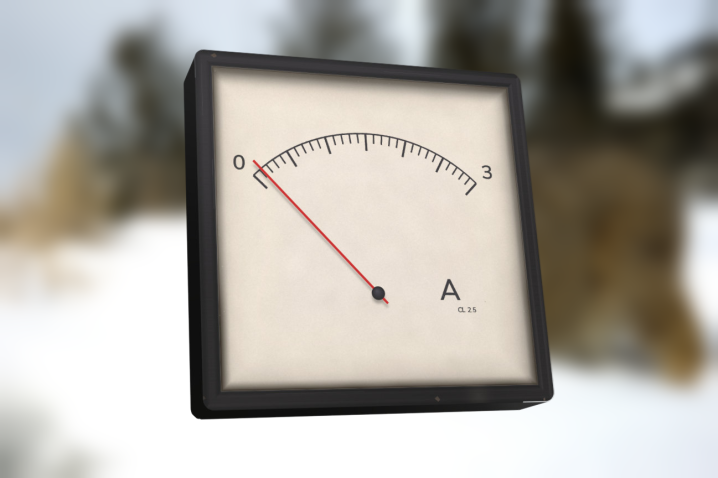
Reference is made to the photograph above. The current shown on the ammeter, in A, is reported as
0.1 A
